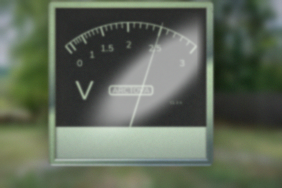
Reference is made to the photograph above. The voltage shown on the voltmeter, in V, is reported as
2.5 V
